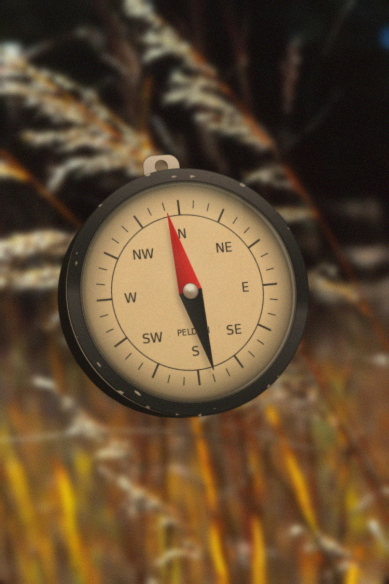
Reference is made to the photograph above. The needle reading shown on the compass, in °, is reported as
350 °
